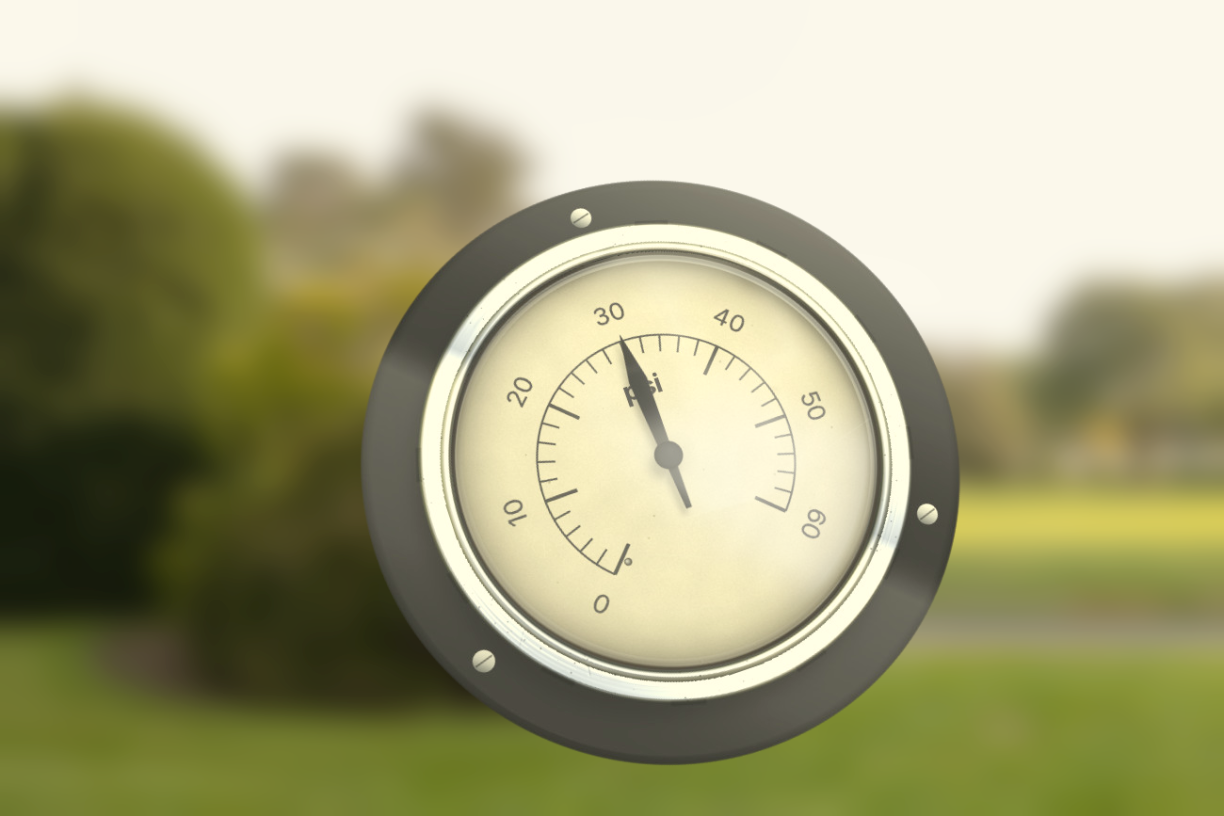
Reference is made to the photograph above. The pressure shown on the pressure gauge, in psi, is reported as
30 psi
